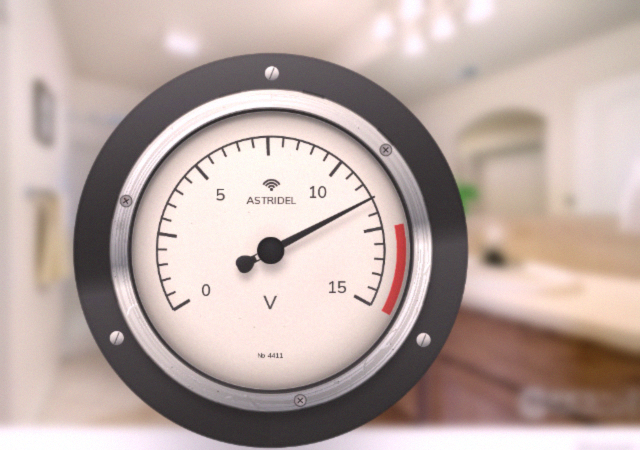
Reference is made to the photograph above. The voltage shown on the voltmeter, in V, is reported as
11.5 V
